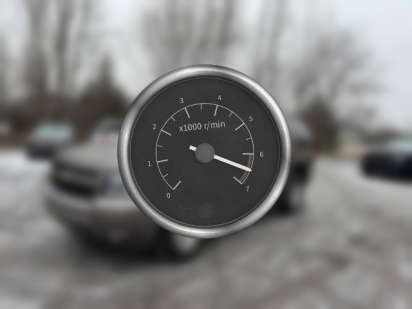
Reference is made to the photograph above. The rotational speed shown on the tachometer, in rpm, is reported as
6500 rpm
